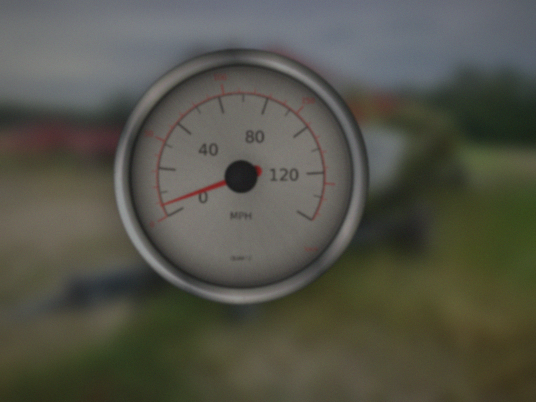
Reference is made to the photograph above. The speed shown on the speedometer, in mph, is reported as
5 mph
